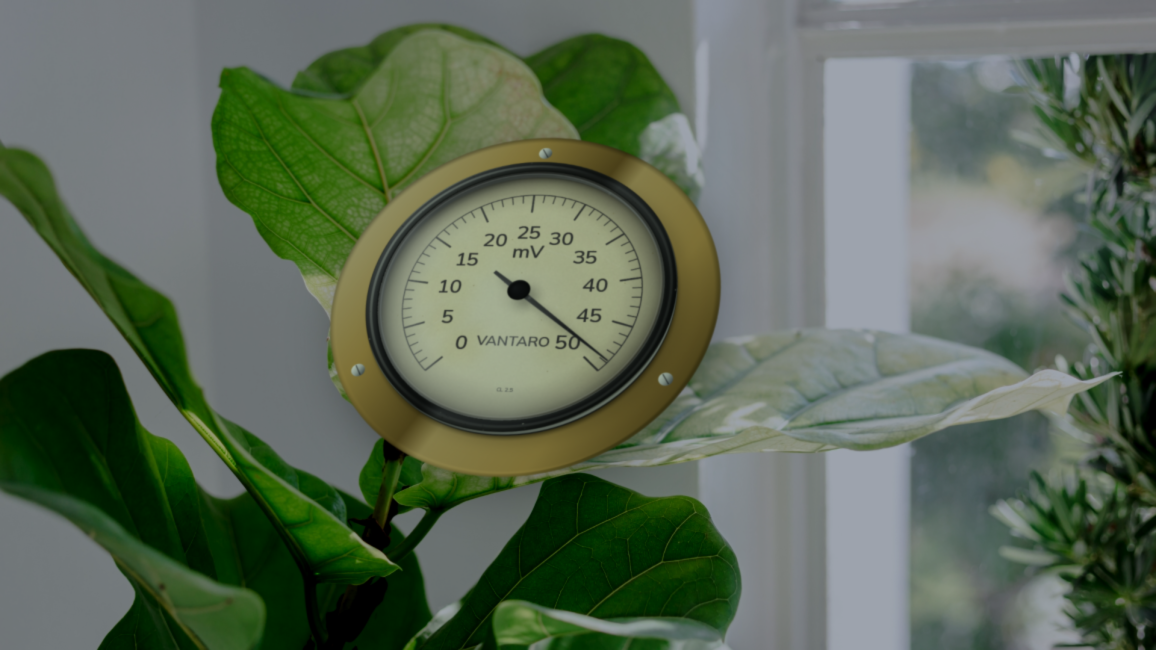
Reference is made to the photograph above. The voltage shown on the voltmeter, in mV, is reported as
49 mV
